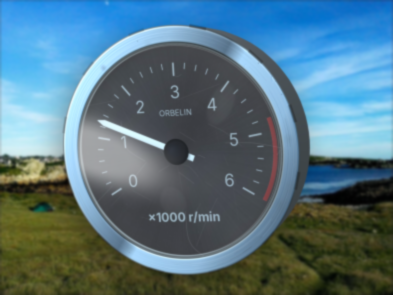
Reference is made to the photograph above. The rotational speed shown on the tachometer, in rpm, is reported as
1300 rpm
